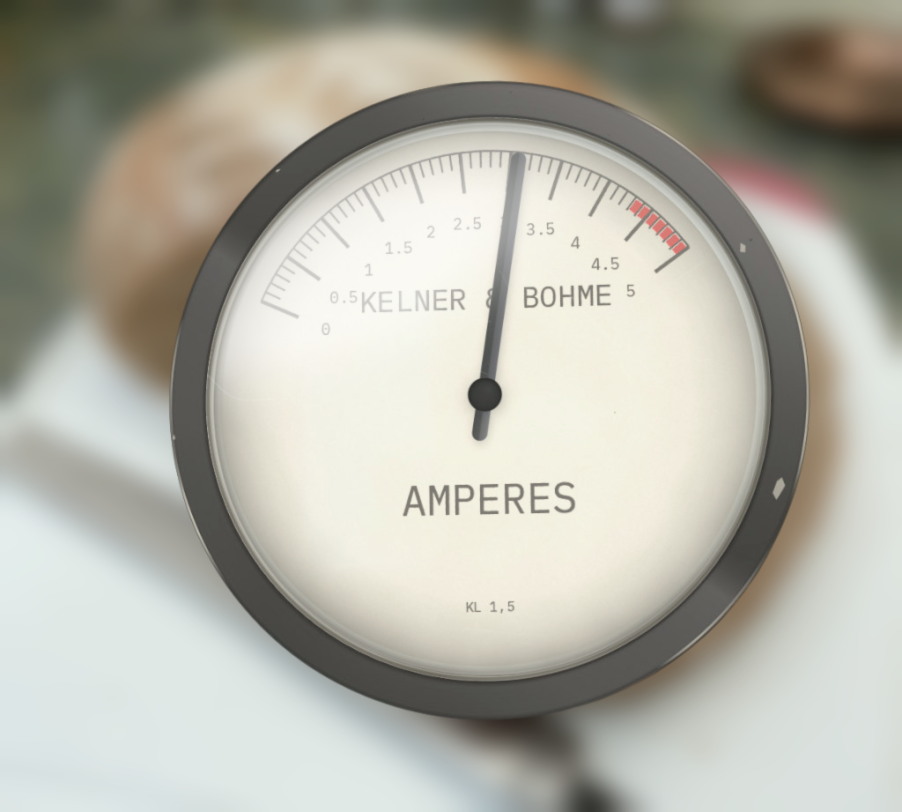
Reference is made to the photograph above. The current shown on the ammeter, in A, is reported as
3.1 A
